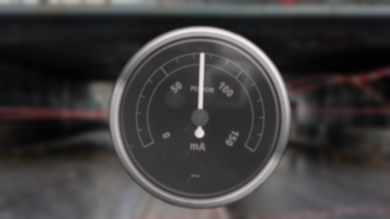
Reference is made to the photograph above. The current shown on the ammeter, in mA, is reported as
75 mA
